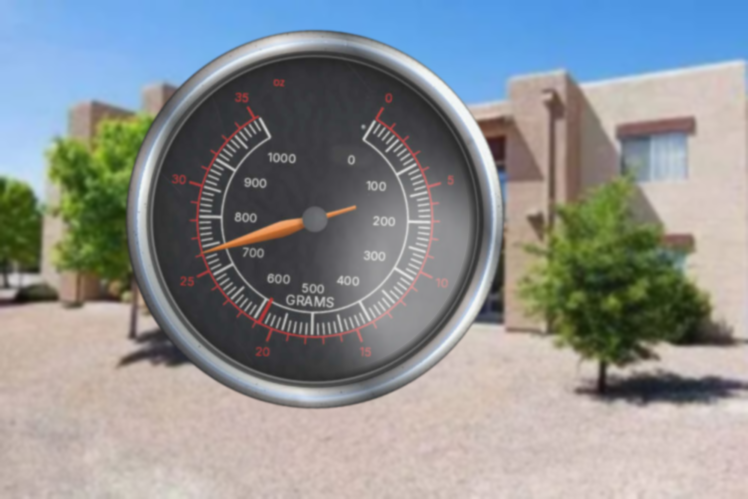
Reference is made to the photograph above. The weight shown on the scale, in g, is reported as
740 g
